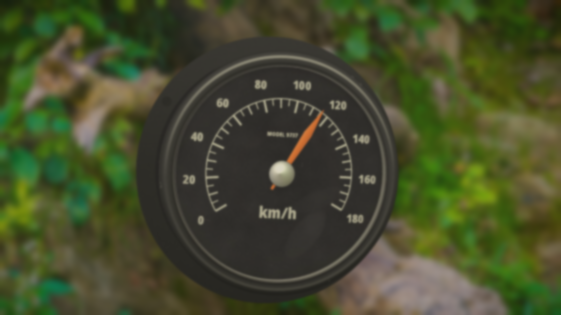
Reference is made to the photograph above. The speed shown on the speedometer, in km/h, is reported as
115 km/h
